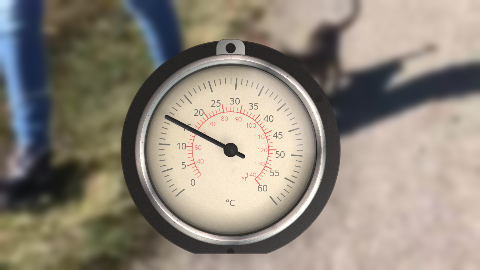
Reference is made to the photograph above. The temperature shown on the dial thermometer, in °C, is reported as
15 °C
